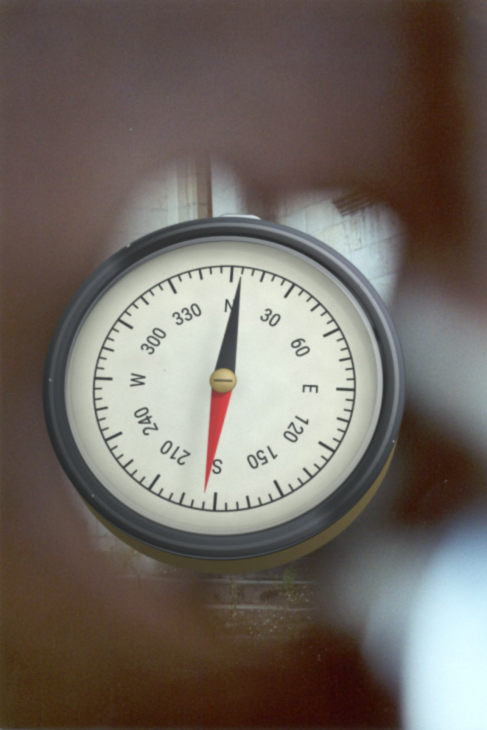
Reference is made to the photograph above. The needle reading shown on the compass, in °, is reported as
185 °
